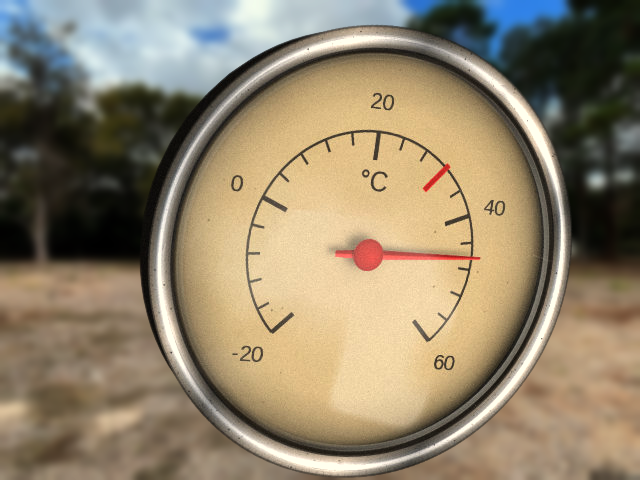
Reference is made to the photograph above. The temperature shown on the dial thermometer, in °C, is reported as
46 °C
